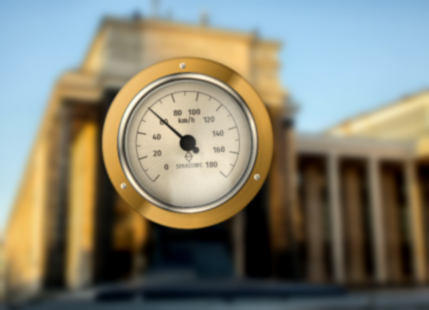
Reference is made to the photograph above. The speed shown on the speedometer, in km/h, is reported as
60 km/h
